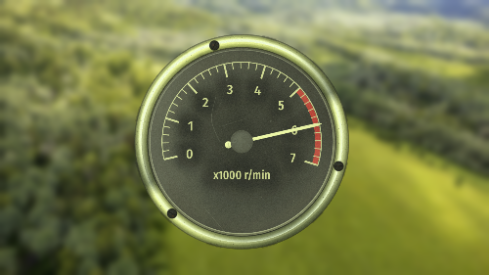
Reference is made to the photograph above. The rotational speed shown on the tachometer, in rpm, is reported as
6000 rpm
